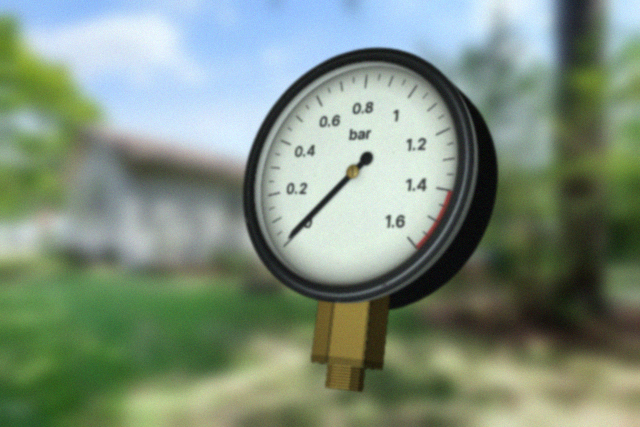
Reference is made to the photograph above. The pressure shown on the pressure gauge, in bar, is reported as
0 bar
